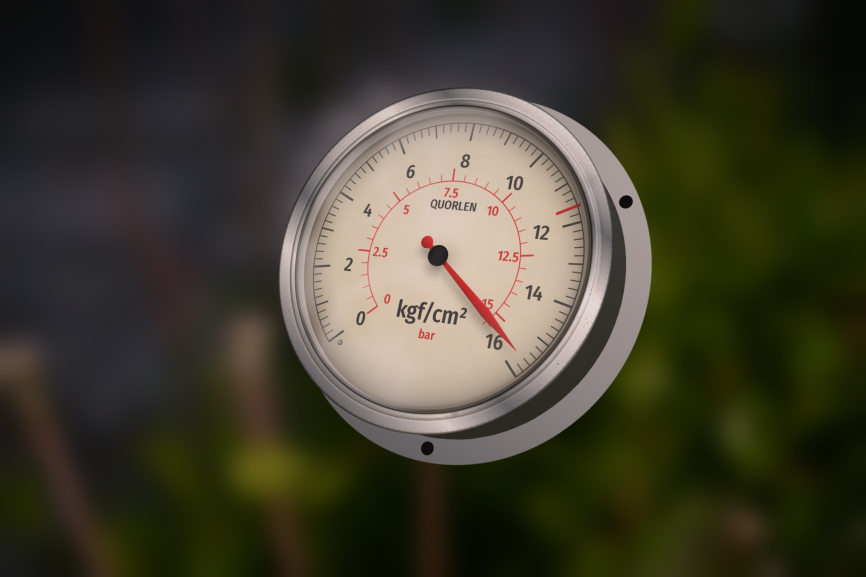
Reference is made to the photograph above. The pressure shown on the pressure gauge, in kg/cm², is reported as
15.6 kg/cm²
